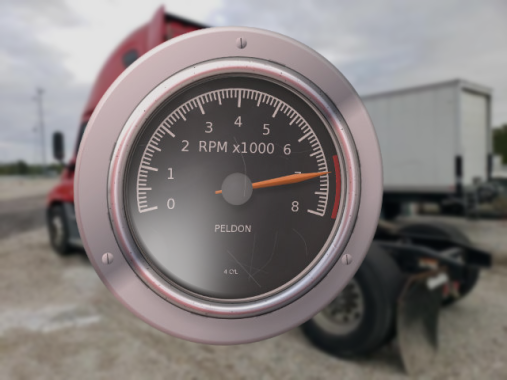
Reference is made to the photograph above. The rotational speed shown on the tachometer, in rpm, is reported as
7000 rpm
